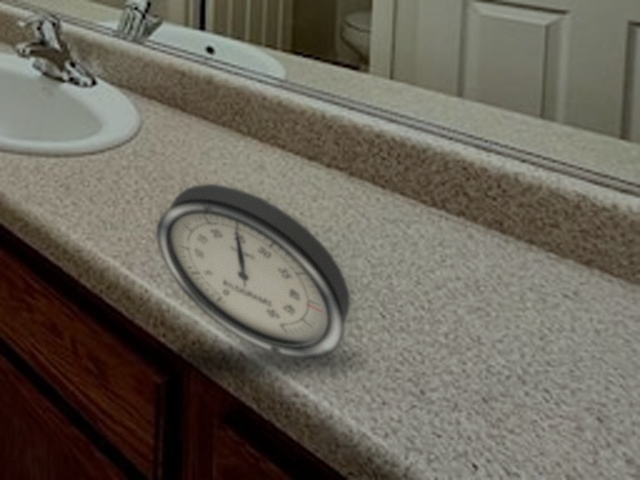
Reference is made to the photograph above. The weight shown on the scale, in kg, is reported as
25 kg
